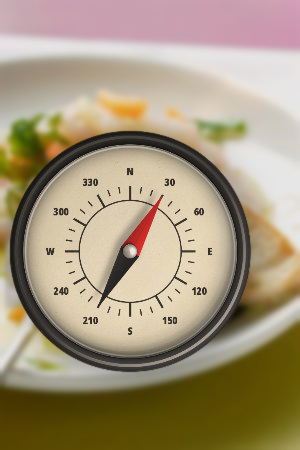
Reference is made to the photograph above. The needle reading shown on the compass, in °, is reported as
30 °
